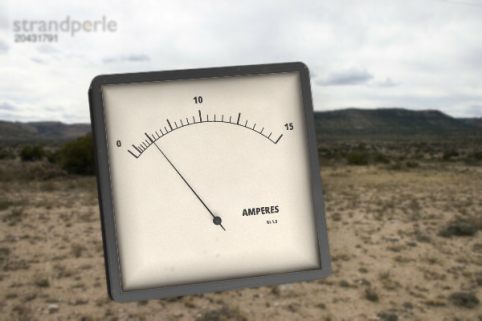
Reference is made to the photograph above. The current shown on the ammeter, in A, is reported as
5 A
